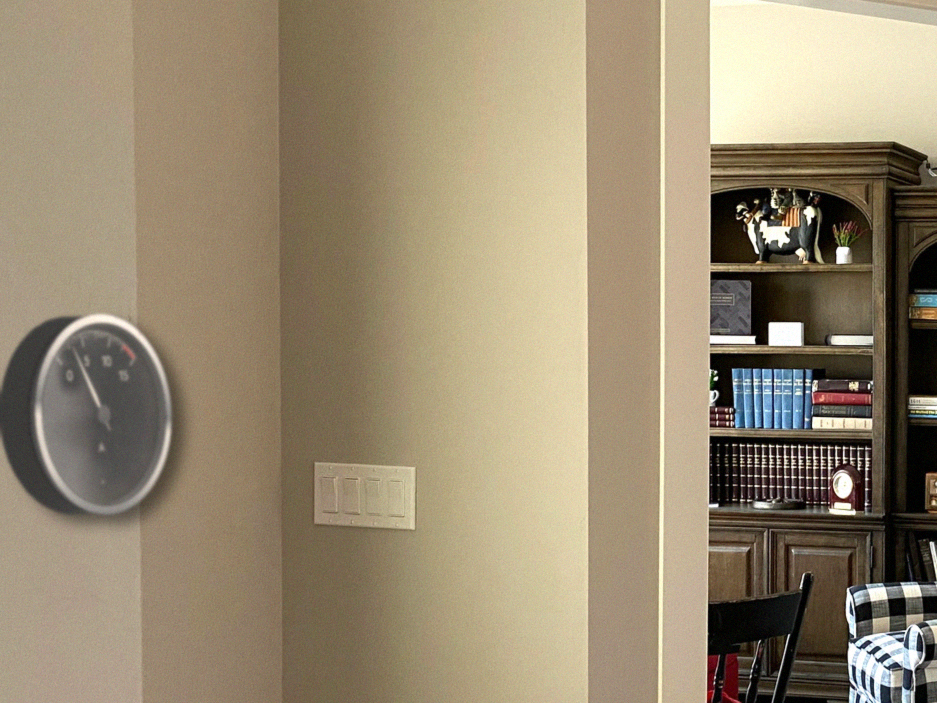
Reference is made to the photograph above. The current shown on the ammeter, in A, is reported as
2.5 A
